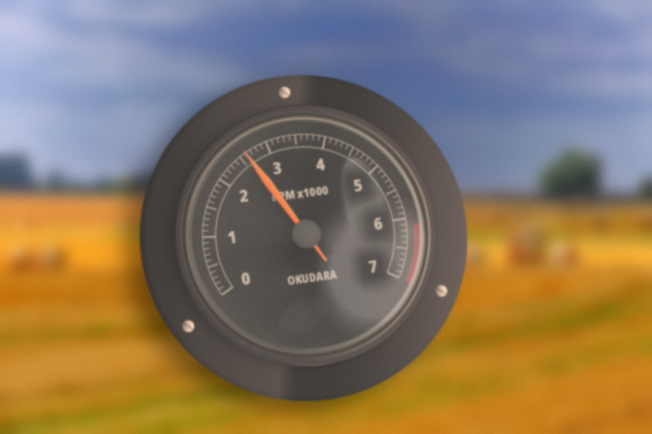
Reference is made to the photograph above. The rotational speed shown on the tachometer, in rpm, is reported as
2600 rpm
